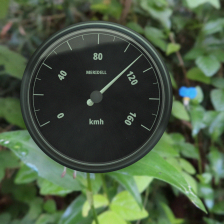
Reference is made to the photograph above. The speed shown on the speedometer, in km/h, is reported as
110 km/h
